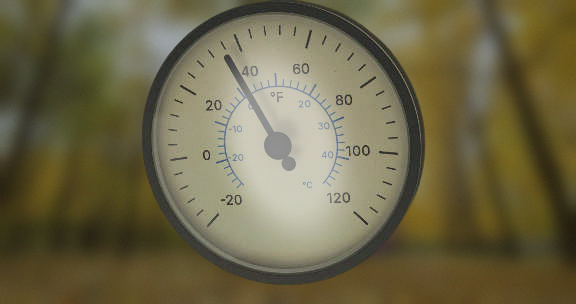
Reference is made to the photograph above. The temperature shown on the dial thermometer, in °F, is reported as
36 °F
